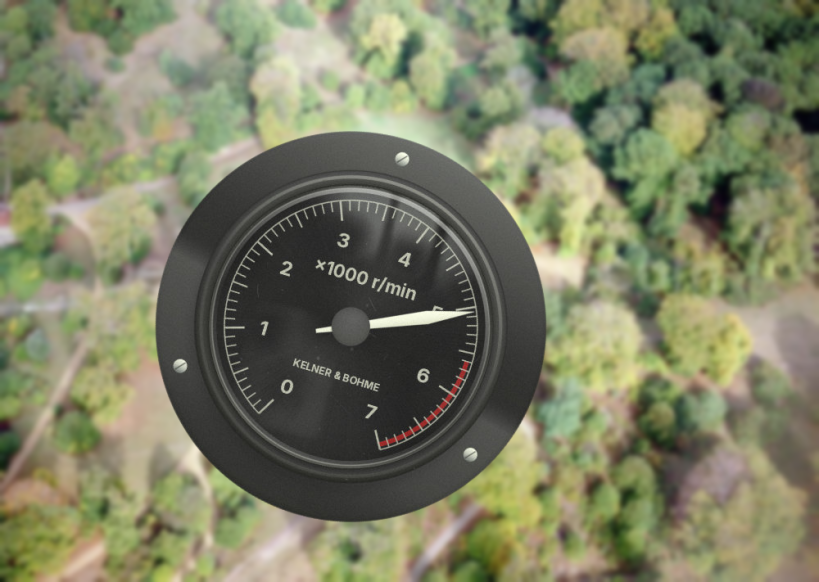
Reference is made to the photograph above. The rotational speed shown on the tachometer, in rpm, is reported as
5050 rpm
